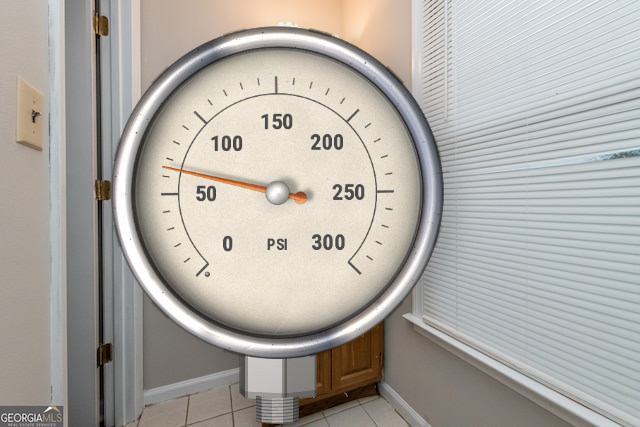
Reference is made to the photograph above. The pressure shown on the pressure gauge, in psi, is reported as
65 psi
